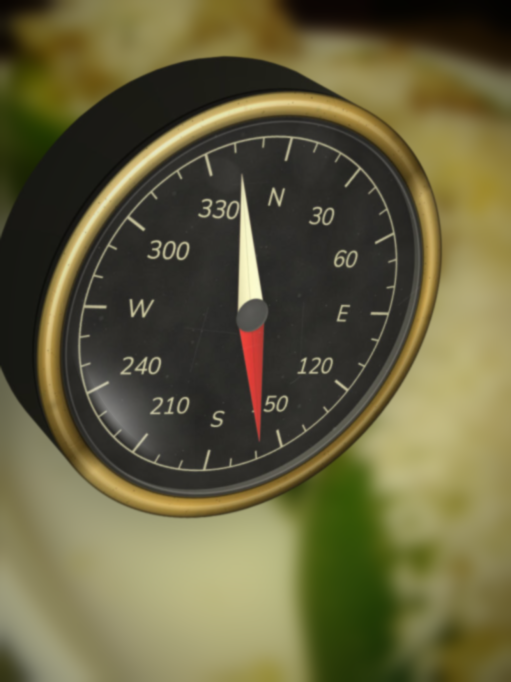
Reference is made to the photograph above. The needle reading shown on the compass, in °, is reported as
160 °
